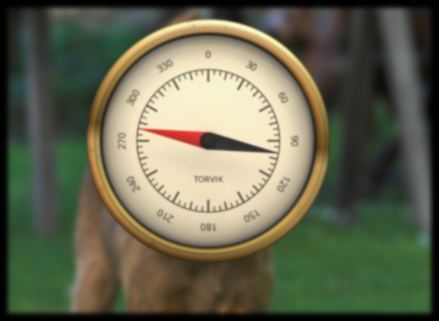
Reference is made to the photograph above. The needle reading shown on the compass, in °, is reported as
280 °
